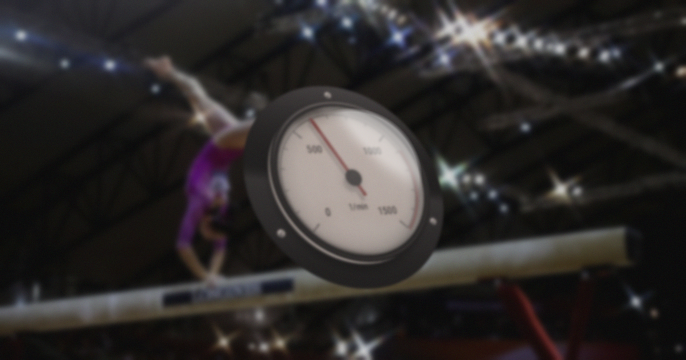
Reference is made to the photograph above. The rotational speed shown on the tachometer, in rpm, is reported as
600 rpm
